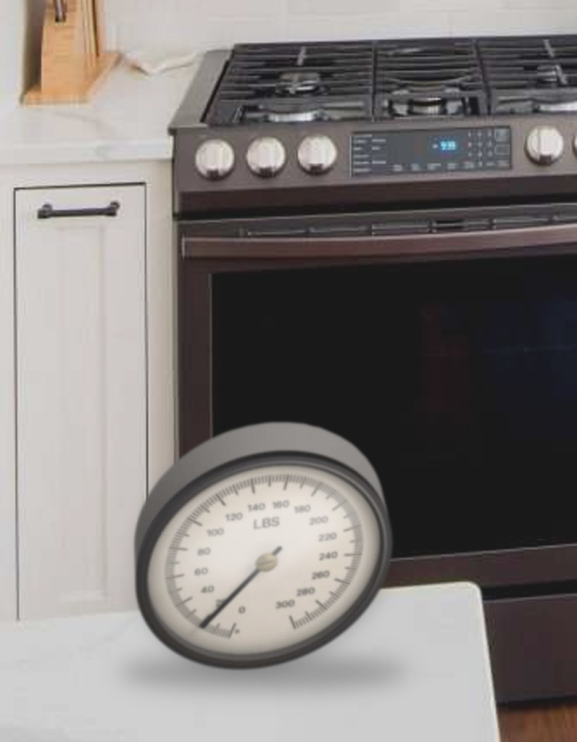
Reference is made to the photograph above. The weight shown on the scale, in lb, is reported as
20 lb
